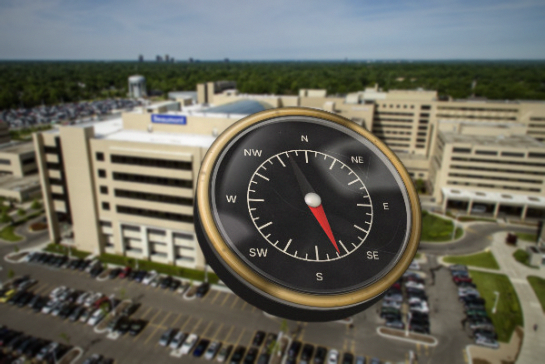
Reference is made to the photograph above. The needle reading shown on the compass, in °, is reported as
160 °
